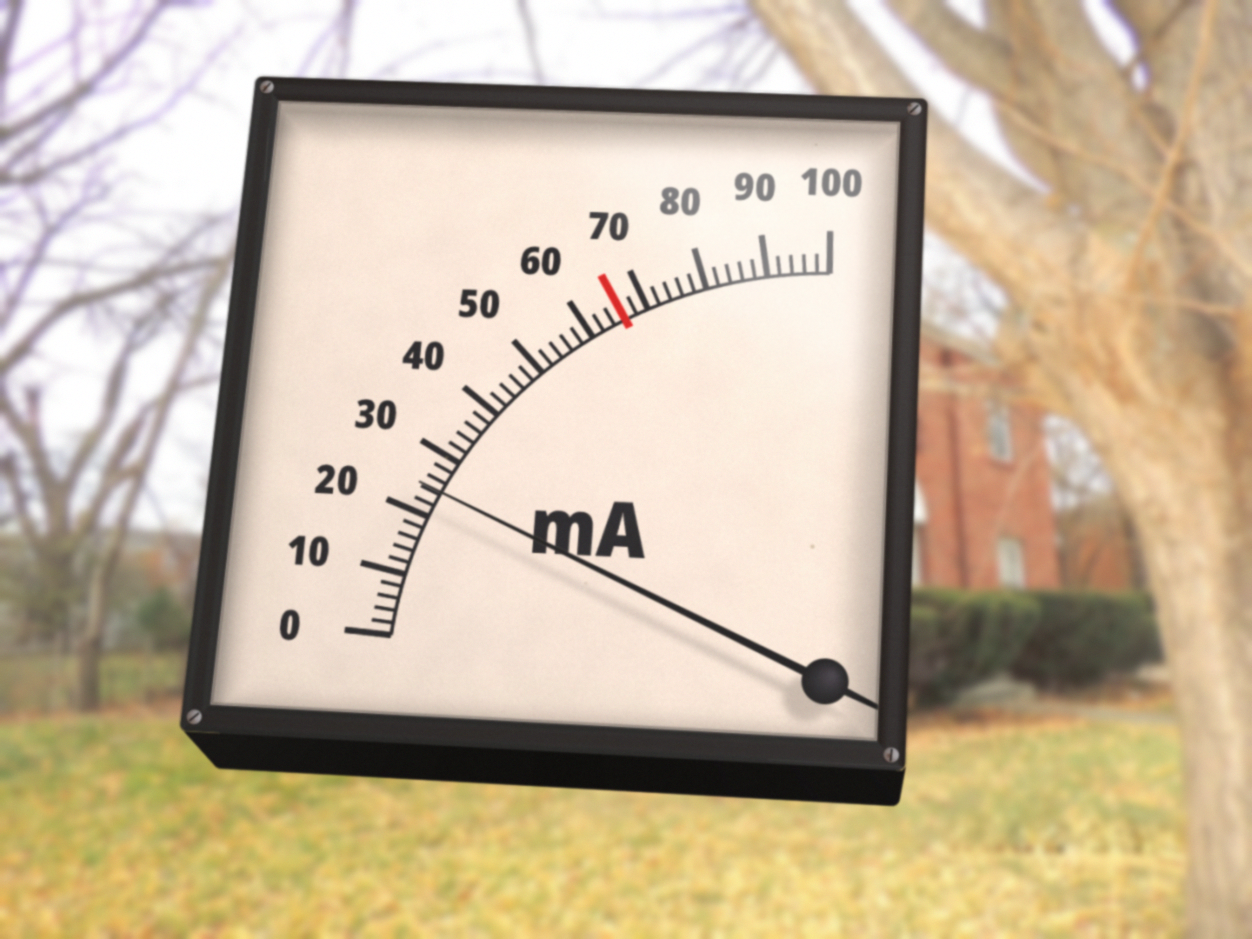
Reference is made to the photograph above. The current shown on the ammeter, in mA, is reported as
24 mA
